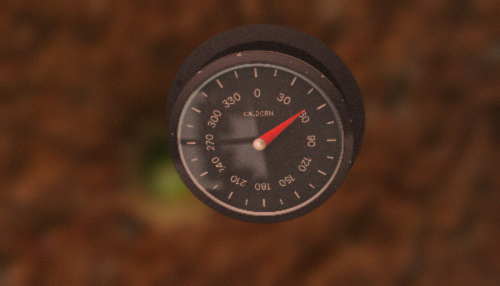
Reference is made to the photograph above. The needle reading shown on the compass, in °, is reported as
52.5 °
